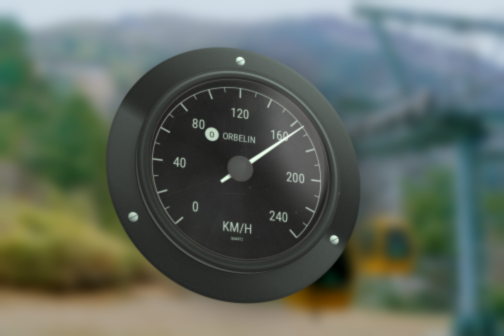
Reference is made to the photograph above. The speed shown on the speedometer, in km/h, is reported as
165 km/h
